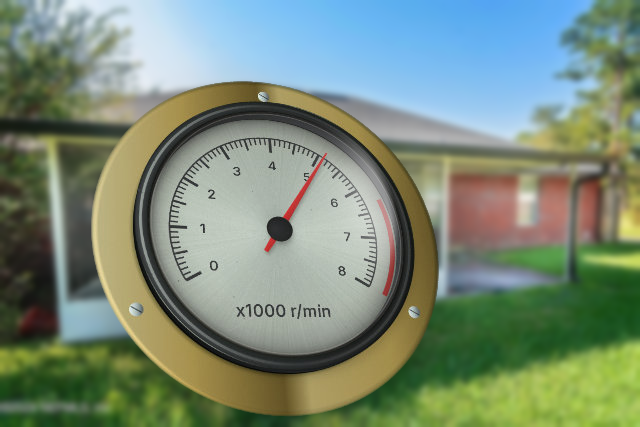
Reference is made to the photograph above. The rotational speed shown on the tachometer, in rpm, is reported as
5100 rpm
